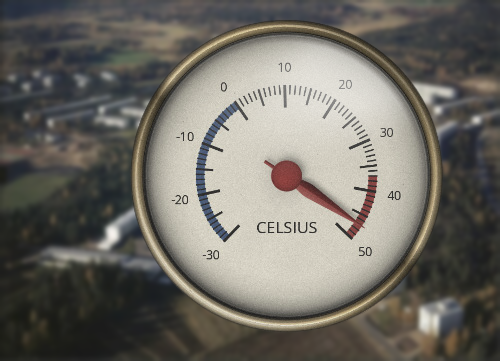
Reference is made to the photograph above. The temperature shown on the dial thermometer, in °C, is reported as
47 °C
